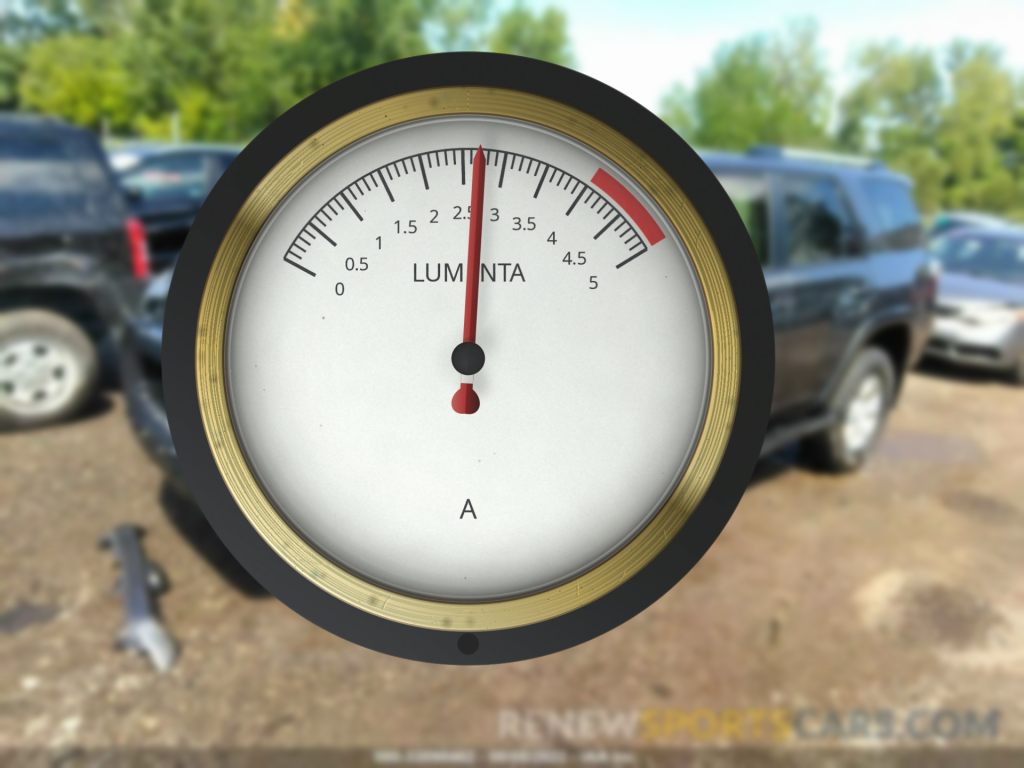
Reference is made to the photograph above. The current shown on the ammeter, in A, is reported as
2.7 A
